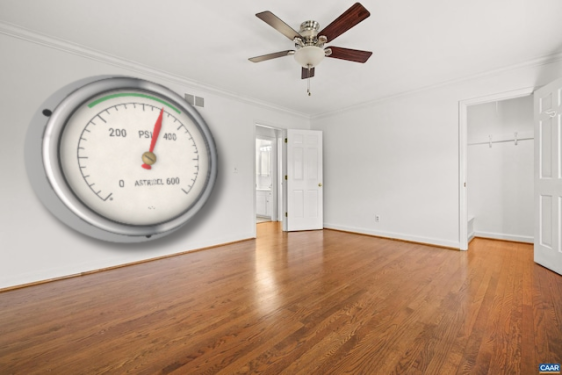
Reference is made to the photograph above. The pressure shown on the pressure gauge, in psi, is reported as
340 psi
